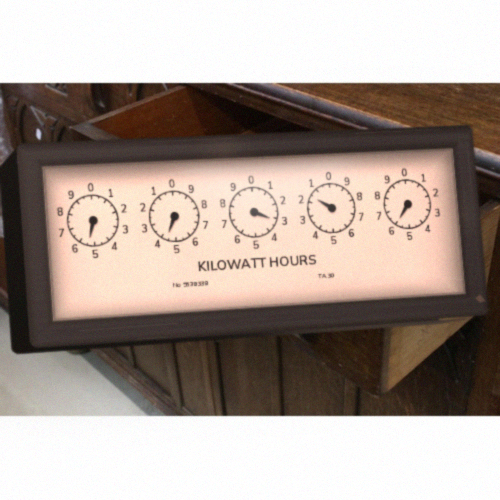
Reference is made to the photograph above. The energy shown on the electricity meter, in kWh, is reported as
54316 kWh
